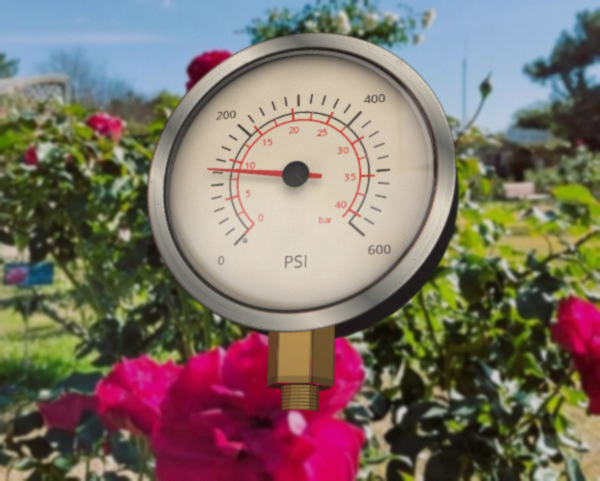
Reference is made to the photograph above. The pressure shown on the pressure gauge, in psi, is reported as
120 psi
